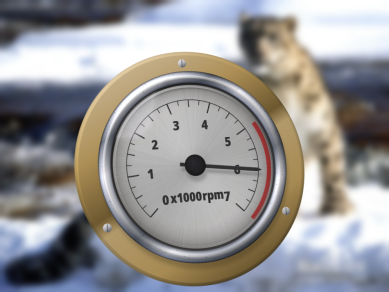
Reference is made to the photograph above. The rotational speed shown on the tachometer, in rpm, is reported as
6000 rpm
